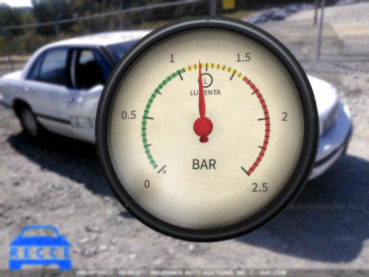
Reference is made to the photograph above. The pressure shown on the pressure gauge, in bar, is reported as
1.2 bar
